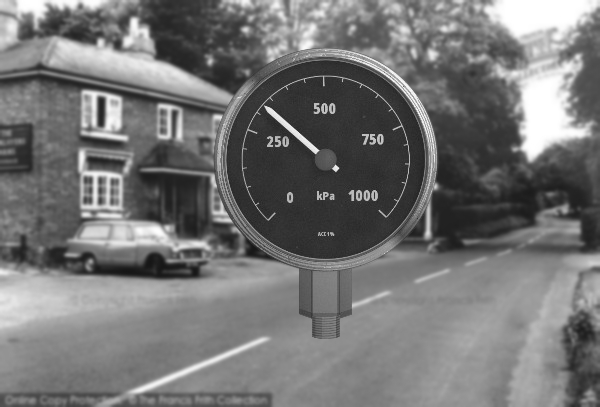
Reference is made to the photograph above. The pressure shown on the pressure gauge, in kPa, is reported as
325 kPa
